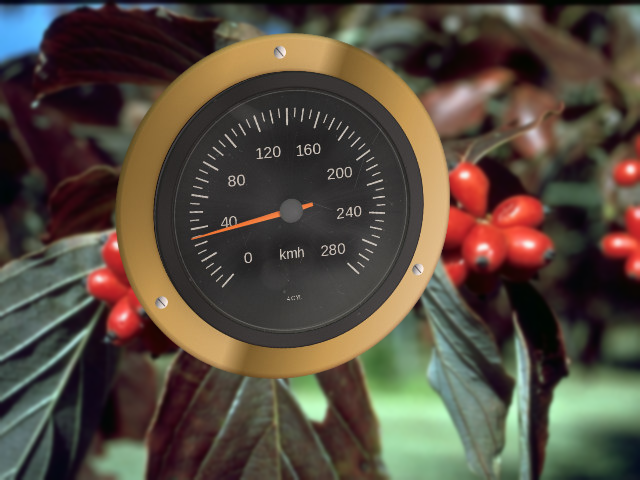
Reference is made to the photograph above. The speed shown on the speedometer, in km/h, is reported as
35 km/h
